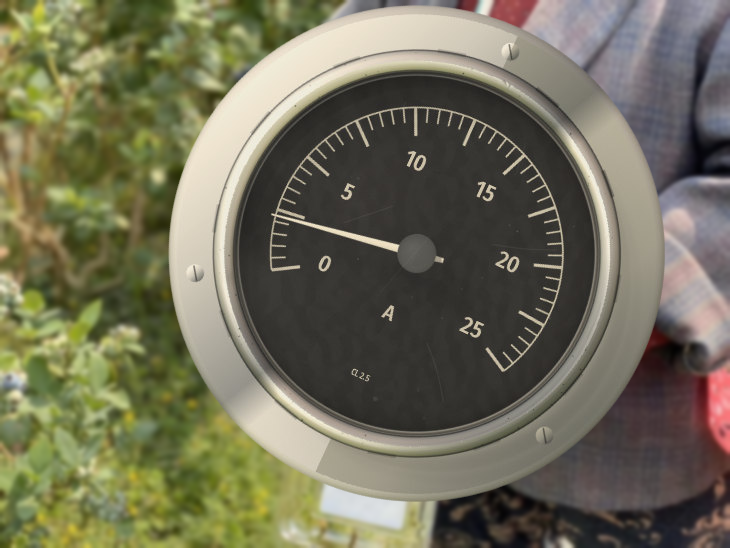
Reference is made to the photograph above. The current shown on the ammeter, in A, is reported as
2.25 A
